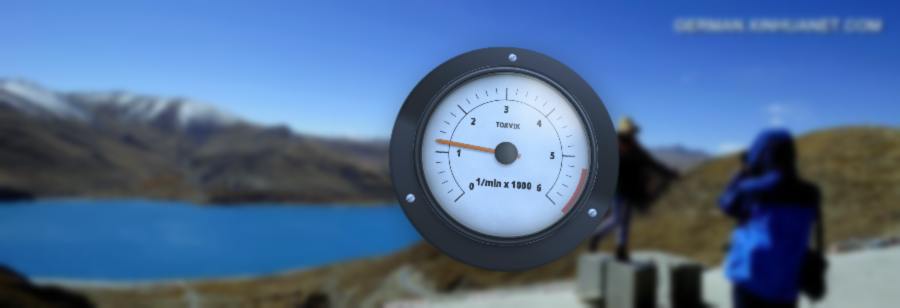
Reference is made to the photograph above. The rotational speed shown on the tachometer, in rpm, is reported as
1200 rpm
